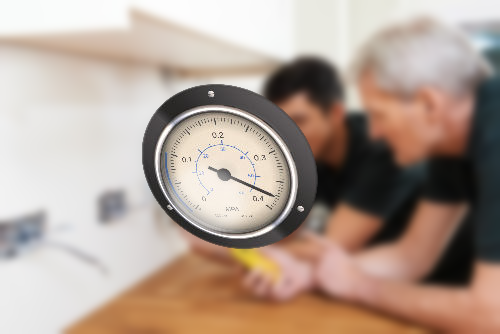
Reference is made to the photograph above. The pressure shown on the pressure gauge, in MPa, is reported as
0.375 MPa
